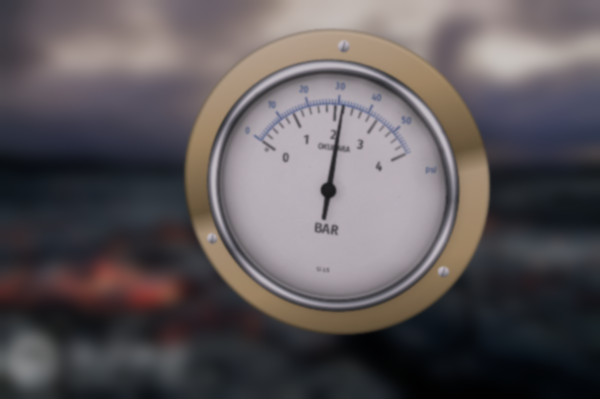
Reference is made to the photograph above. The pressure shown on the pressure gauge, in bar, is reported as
2.2 bar
